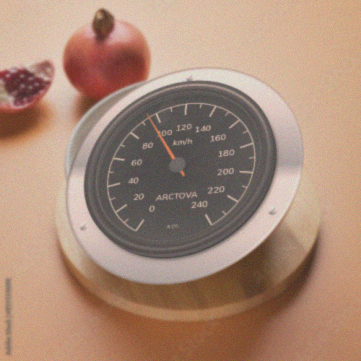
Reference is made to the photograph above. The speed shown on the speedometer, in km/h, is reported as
95 km/h
